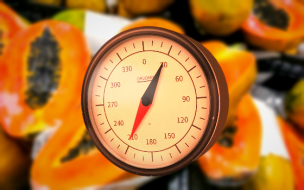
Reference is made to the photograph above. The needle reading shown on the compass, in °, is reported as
210 °
